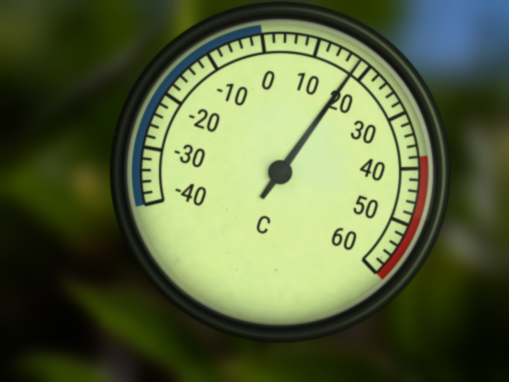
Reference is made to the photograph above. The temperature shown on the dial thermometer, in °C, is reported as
18 °C
